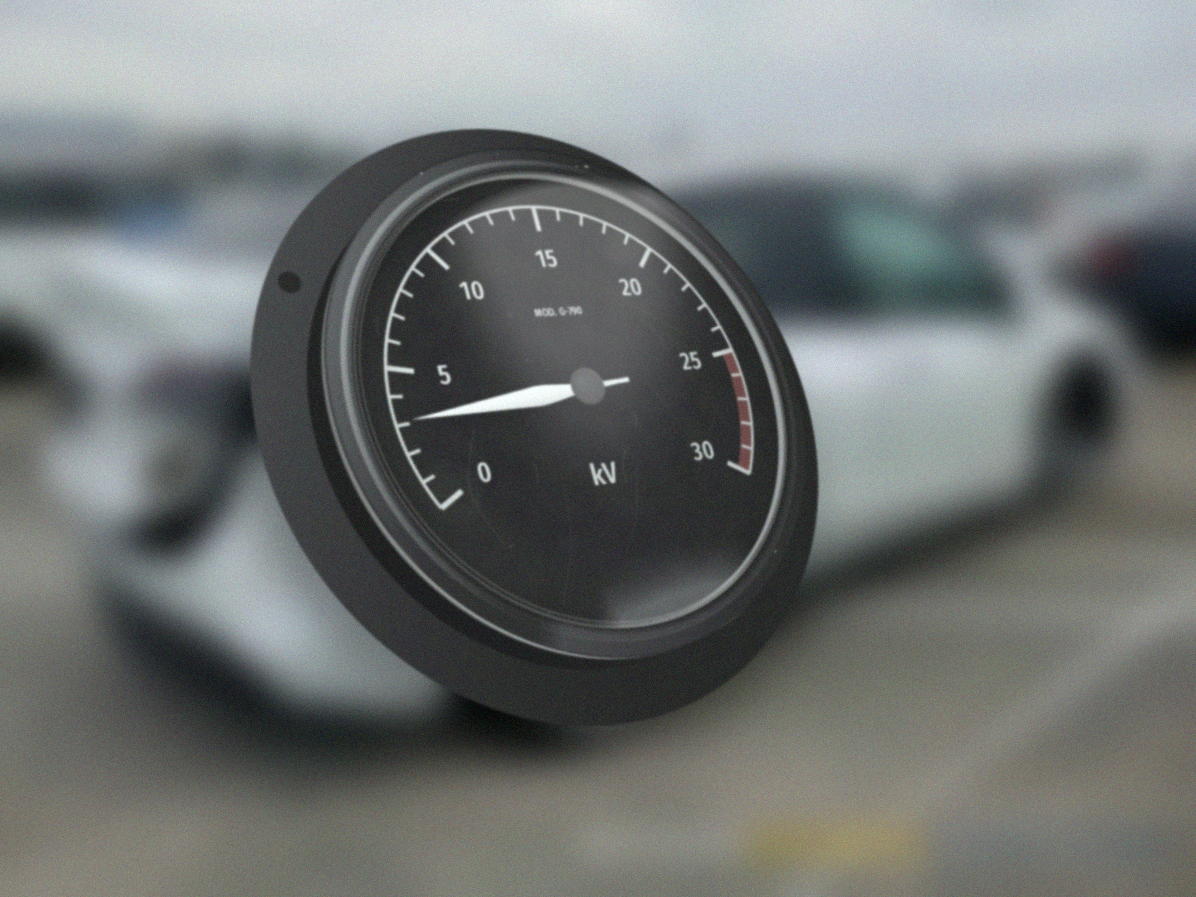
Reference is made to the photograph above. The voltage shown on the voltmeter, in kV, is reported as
3 kV
